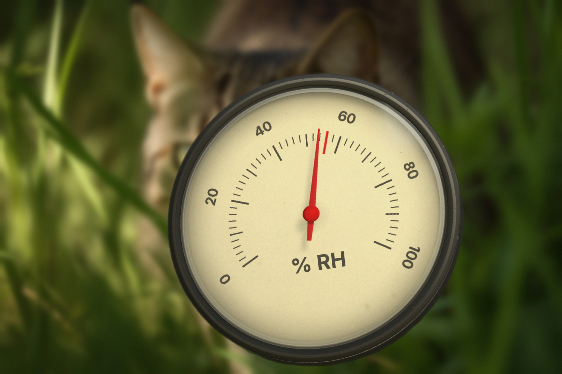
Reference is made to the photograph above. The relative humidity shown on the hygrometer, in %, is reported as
54 %
